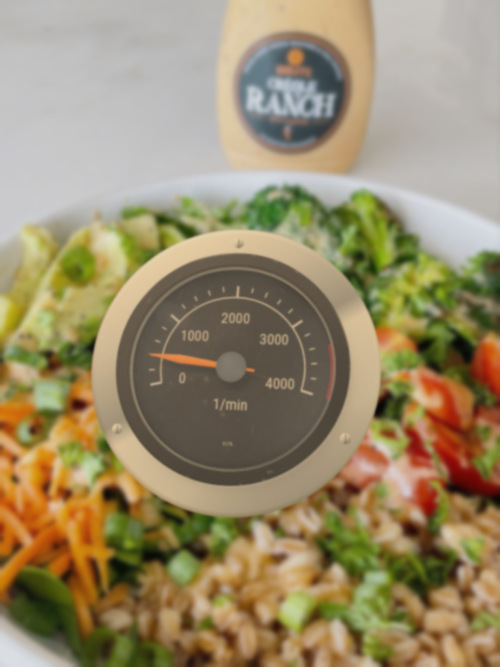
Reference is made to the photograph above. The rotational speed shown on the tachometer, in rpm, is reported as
400 rpm
